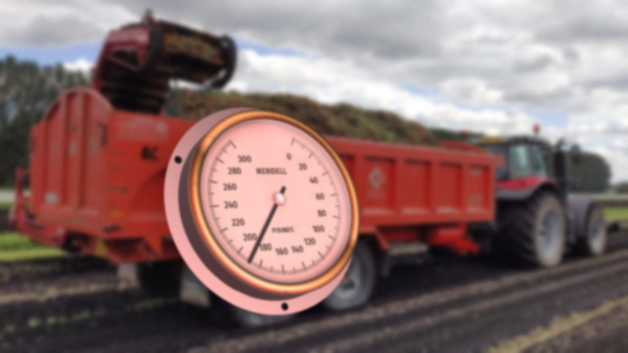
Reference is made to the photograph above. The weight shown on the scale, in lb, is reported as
190 lb
